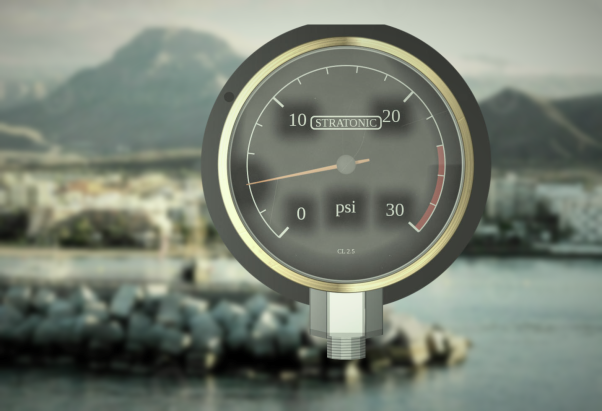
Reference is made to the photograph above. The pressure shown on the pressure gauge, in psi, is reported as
4 psi
